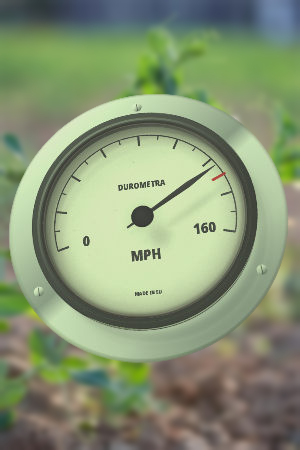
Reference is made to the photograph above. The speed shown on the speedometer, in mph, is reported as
125 mph
